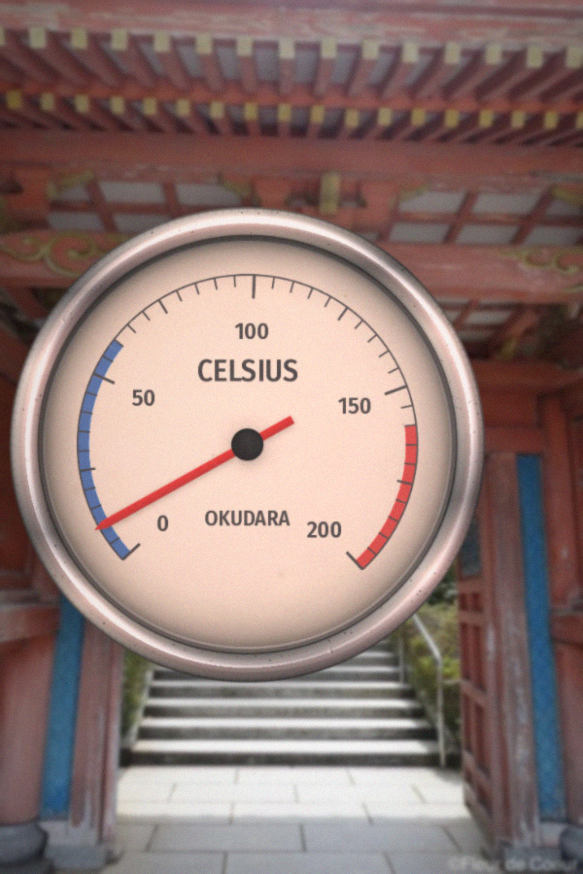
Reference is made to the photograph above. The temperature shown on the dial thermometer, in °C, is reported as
10 °C
